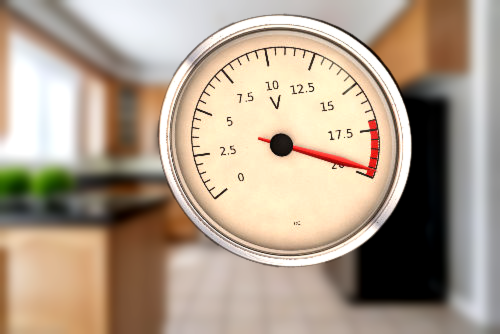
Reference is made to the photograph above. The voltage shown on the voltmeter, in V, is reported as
19.5 V
